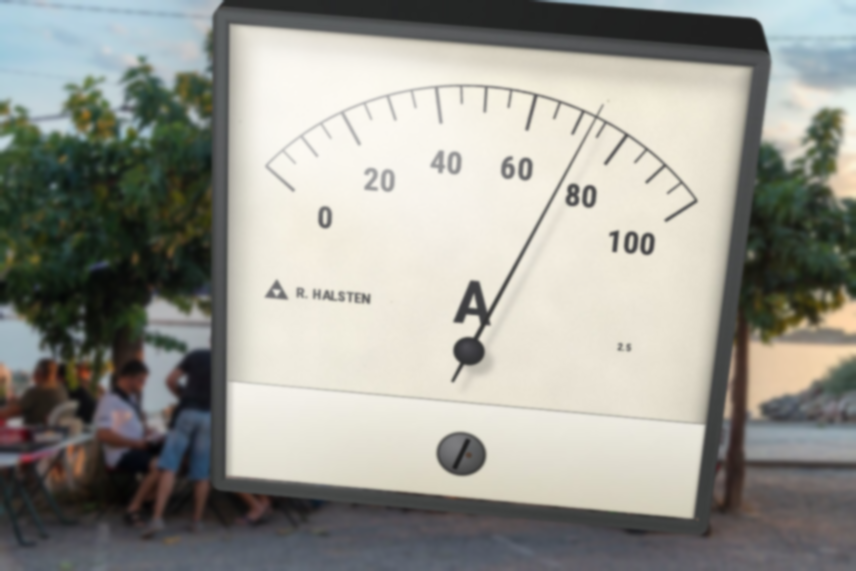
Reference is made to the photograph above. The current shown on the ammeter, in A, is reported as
72.5 A
